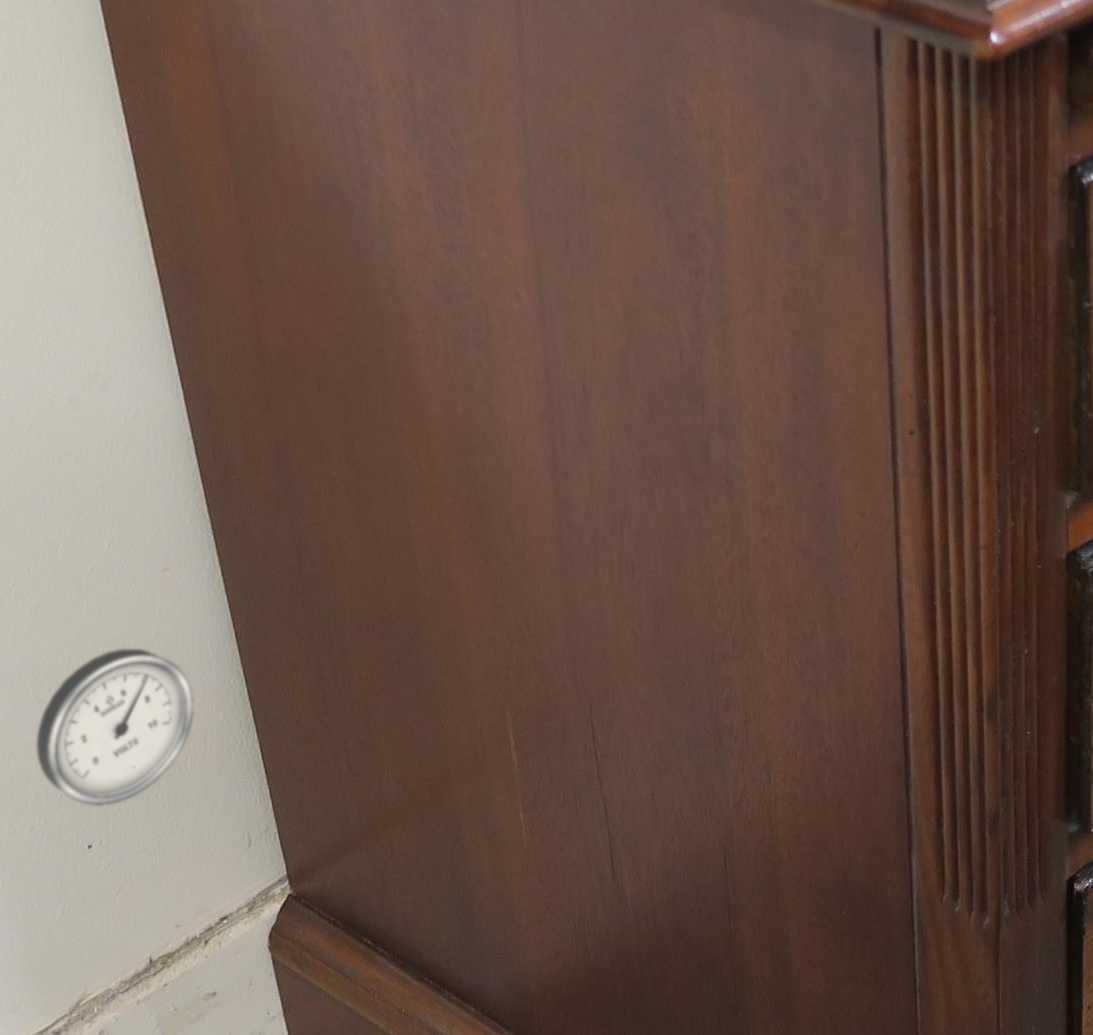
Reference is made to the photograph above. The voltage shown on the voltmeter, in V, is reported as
7 V
